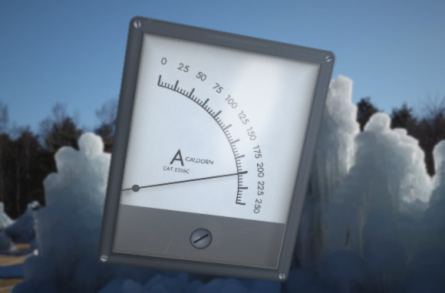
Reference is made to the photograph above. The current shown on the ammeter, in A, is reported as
200 A
